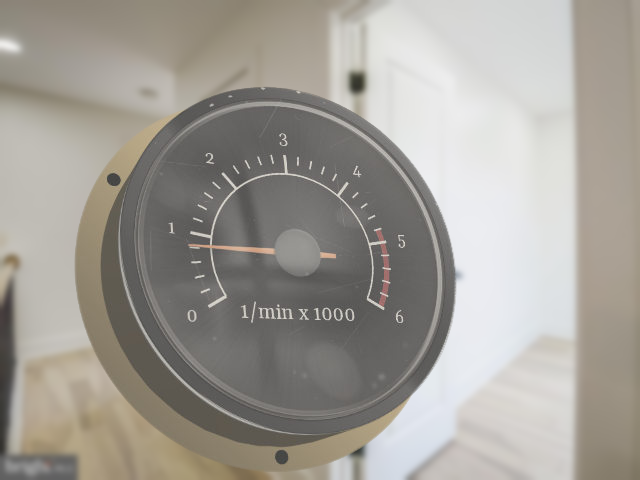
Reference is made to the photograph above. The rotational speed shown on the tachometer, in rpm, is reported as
800 rpm
